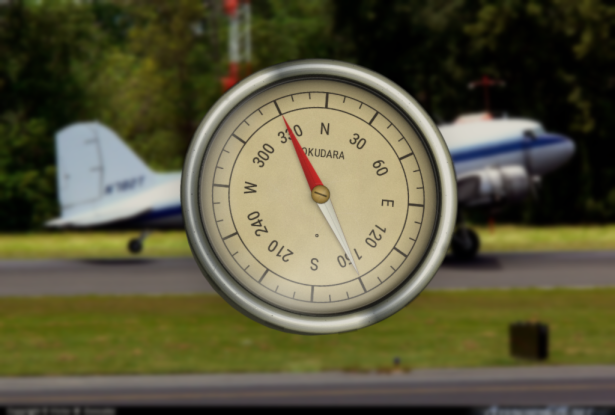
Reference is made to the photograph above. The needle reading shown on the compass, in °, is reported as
330 °
